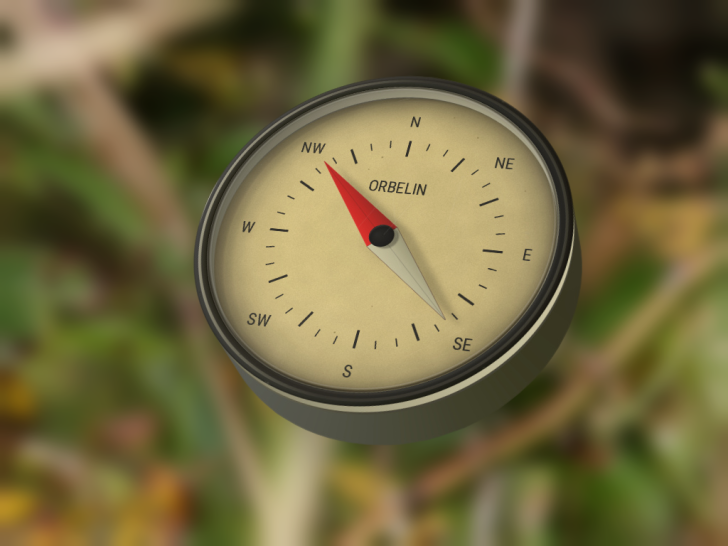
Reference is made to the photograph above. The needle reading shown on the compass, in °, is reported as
315 °
